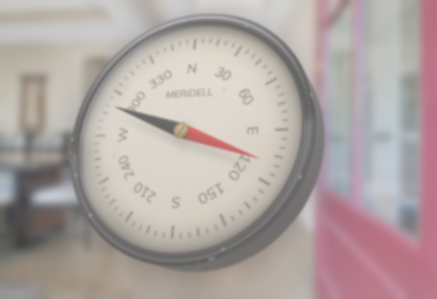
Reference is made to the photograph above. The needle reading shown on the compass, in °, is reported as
110 °
